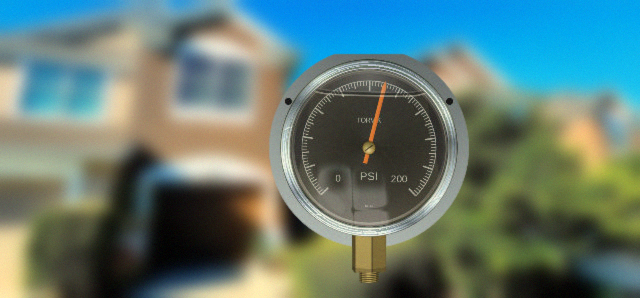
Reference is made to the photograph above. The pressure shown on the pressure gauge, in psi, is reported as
110 psi
